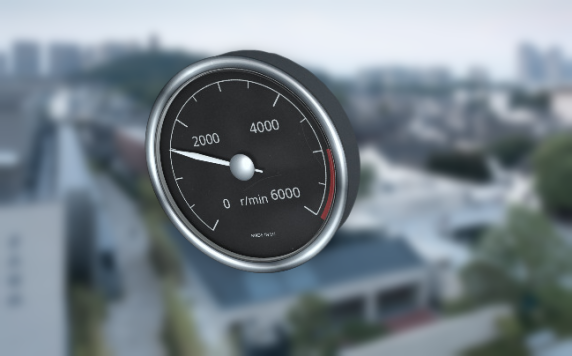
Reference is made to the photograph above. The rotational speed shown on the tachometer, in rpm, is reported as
1500 rpm
